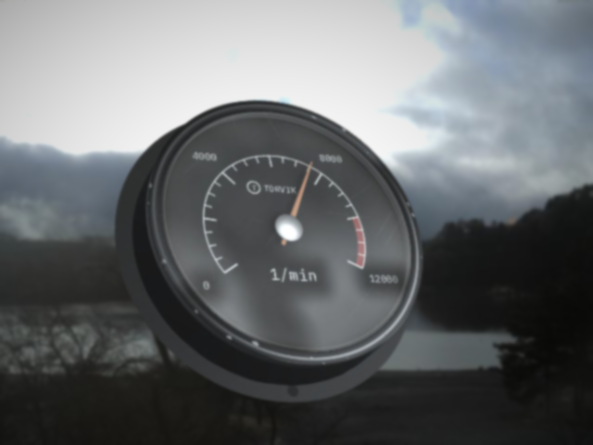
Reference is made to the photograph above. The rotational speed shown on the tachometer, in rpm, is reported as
7500 rpm
